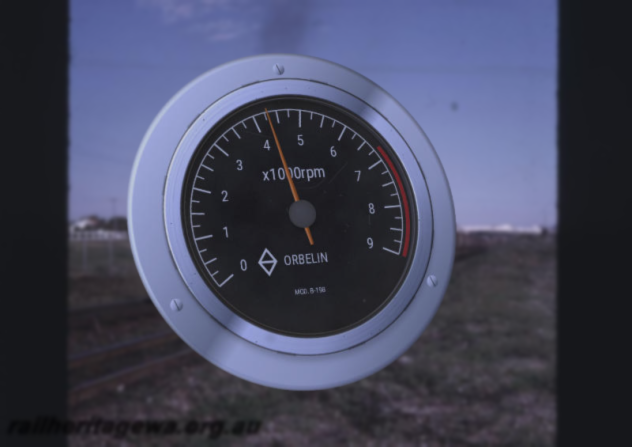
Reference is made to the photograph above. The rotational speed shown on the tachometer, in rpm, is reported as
4250 rpm
